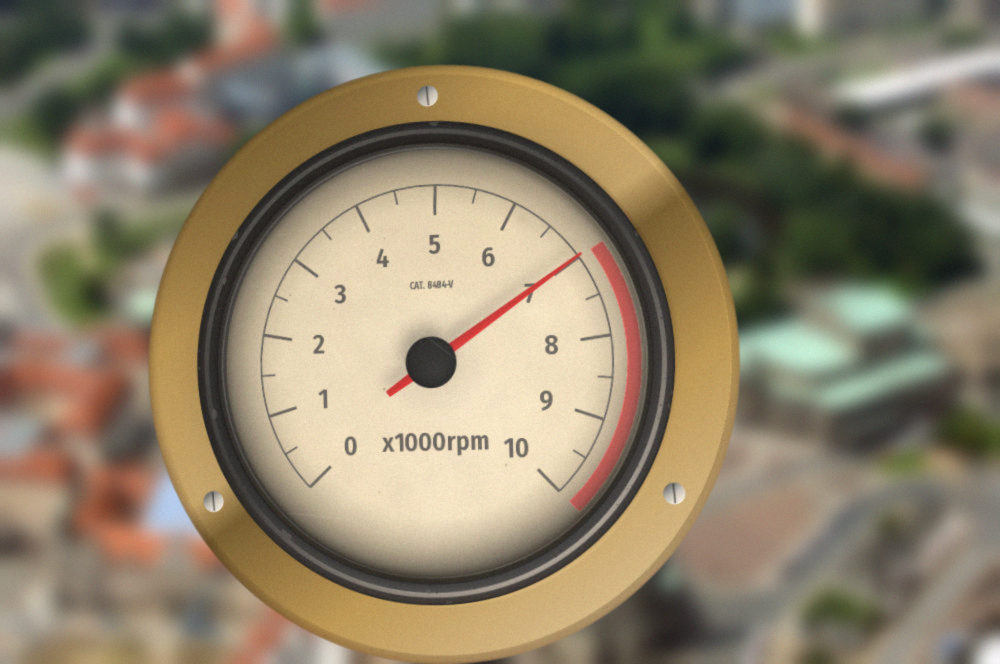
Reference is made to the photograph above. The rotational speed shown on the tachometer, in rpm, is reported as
7000 rpm
